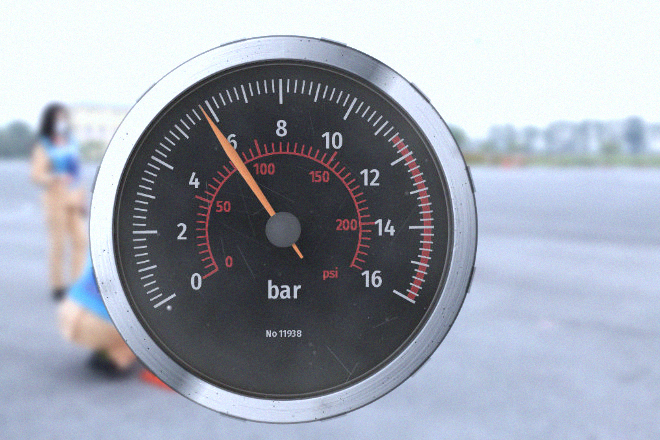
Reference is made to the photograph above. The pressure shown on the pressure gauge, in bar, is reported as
5.8 bar
